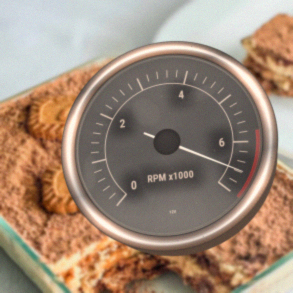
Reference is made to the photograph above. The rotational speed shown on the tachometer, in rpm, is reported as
6600 rpm
